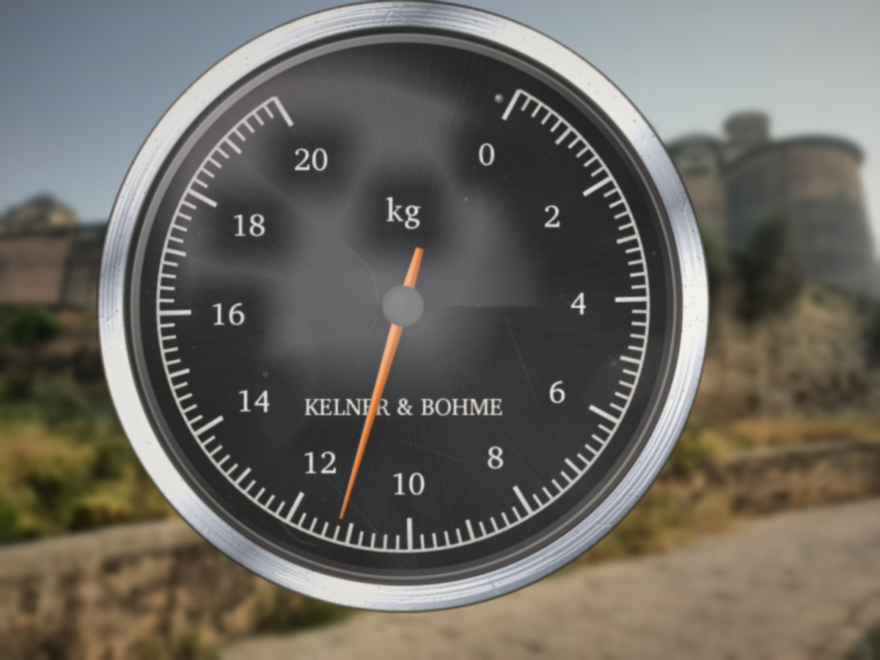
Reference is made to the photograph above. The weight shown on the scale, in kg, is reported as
11.2 kg
